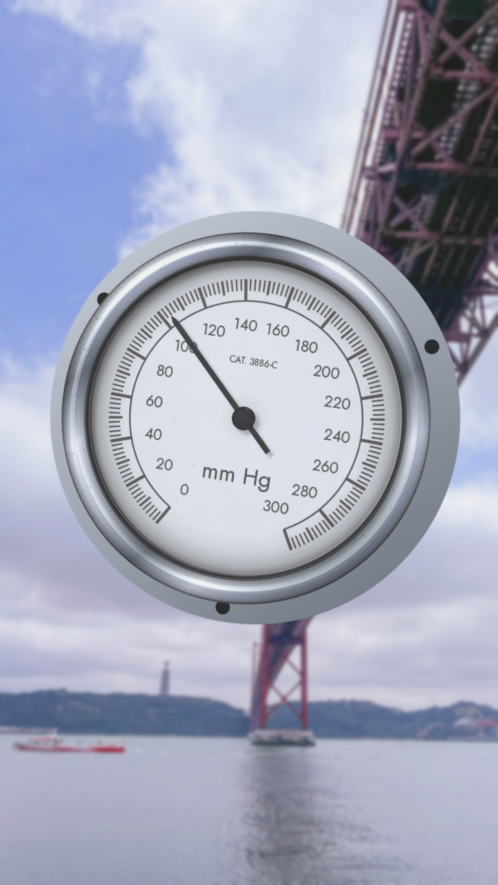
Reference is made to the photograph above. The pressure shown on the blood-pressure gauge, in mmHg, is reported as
104 mmHg
